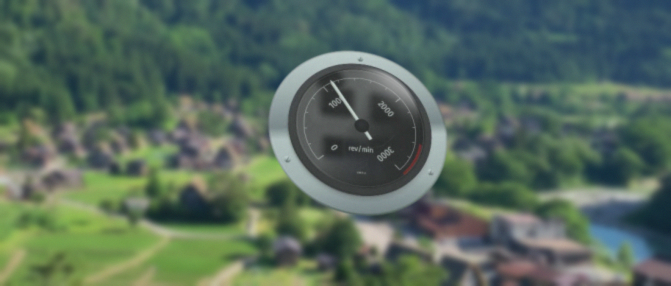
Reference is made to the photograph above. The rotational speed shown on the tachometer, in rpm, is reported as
1100 rpm
